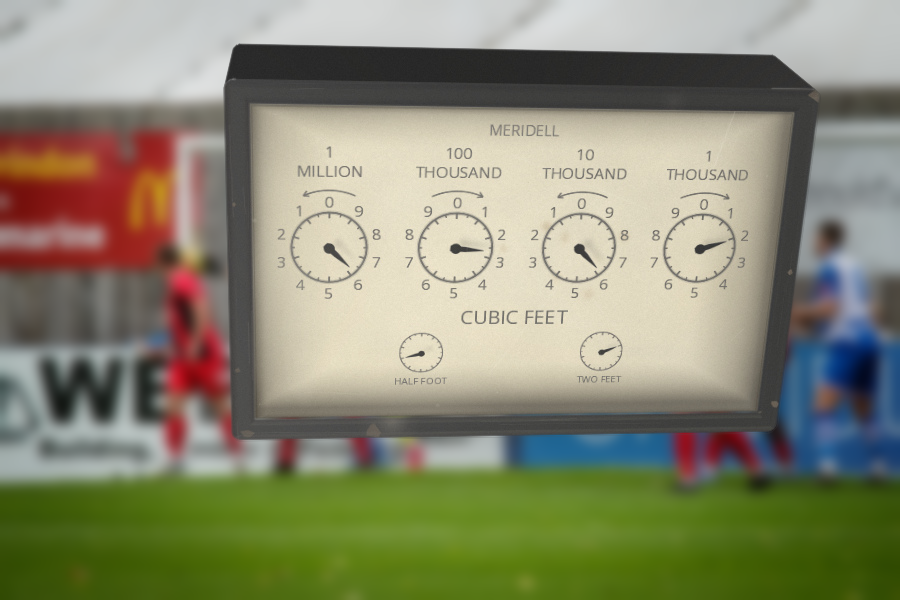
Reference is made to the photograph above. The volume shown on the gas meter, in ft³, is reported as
626200 ft³
